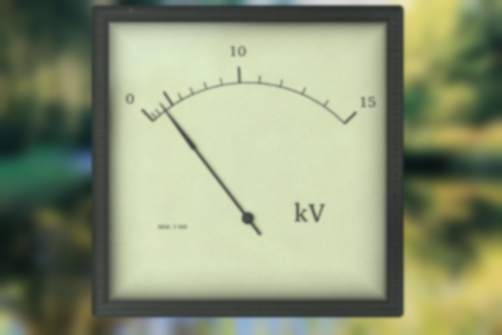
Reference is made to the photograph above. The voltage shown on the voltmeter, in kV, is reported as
4 kV
